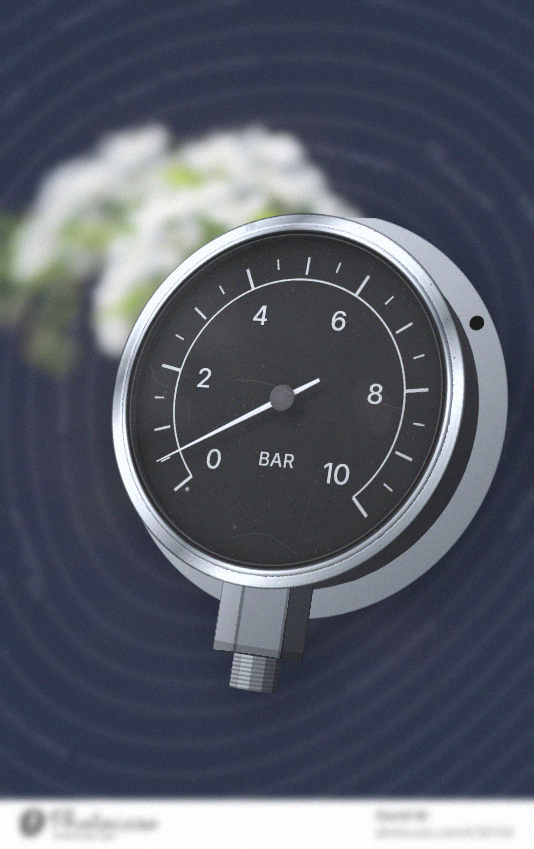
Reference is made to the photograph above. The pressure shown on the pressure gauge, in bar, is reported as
0.5 bar
